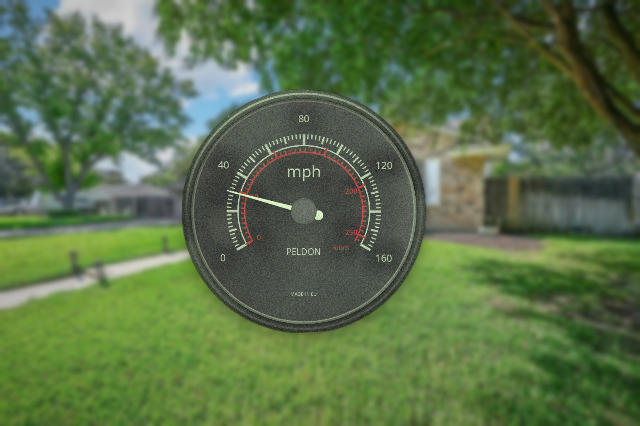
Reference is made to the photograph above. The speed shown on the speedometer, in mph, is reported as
30 mph
